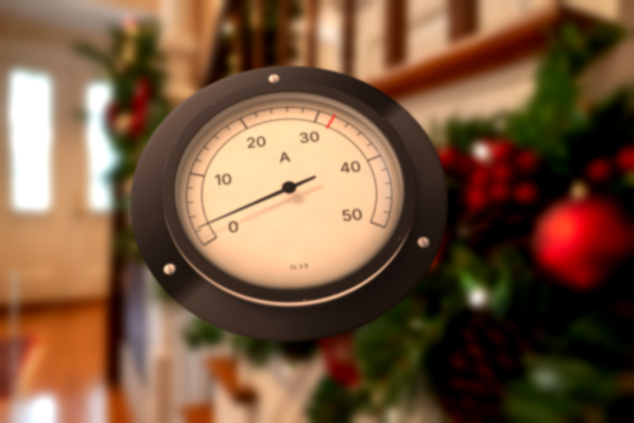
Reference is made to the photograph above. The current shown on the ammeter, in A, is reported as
2 A
